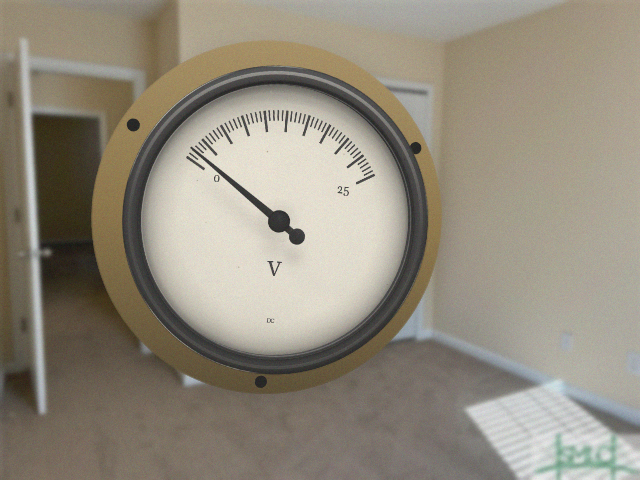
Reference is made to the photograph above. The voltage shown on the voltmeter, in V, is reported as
1 V
